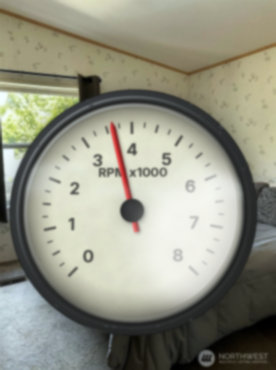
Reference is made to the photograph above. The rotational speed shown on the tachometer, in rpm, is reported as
3625 rpm
